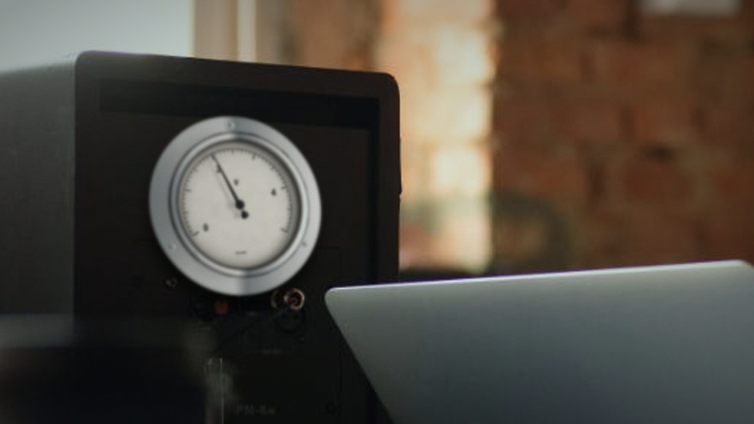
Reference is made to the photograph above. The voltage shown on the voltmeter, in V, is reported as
2 V
